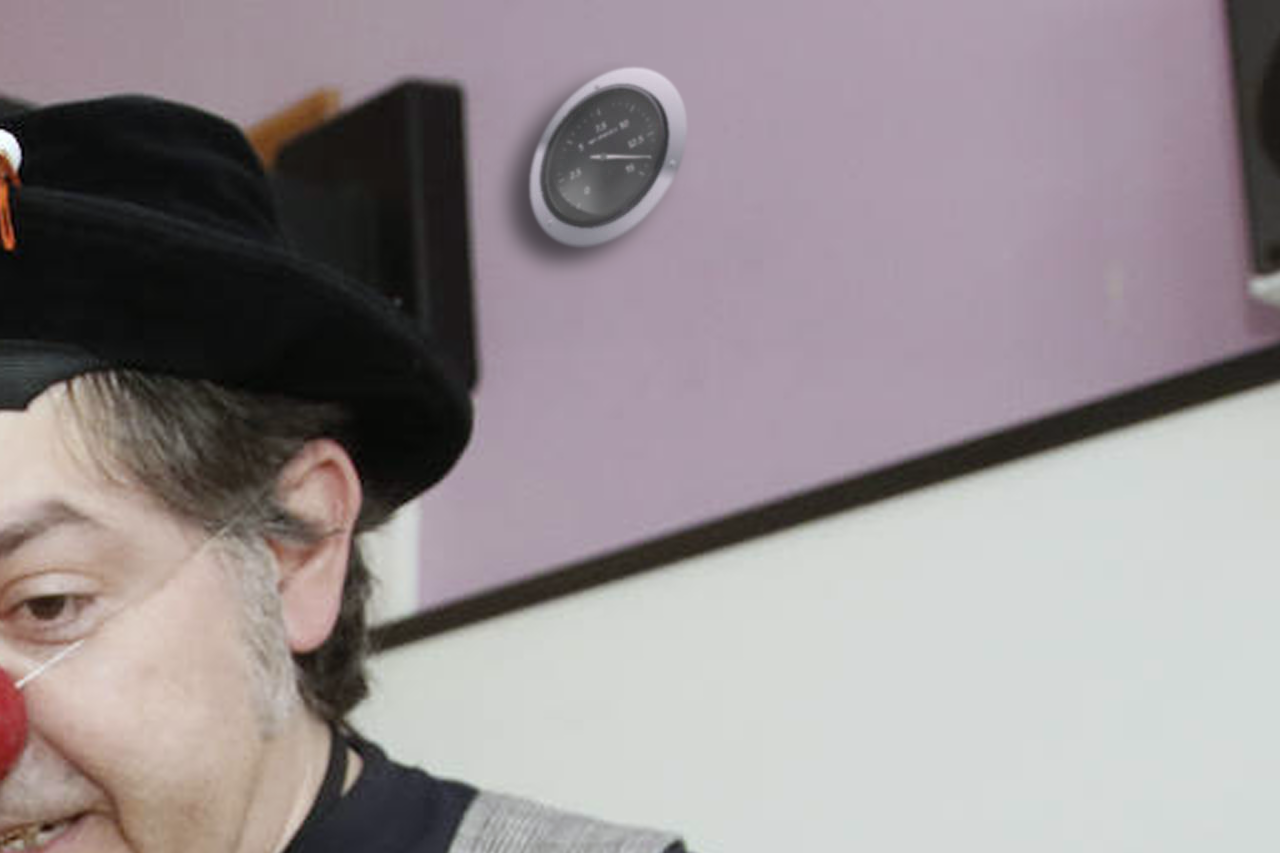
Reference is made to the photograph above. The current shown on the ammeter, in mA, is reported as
14 mA
